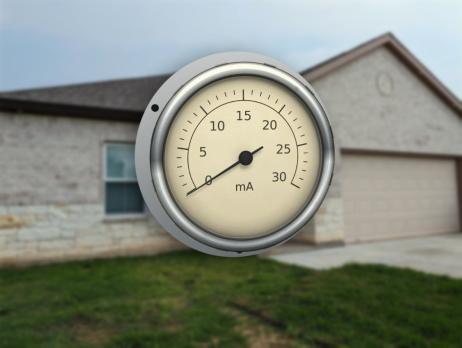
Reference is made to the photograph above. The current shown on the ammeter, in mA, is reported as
0 mA
